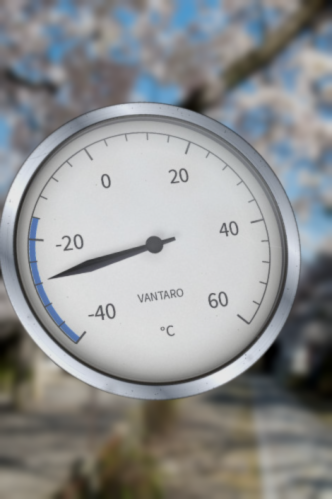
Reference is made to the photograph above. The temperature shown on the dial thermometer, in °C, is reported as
-28 °C
